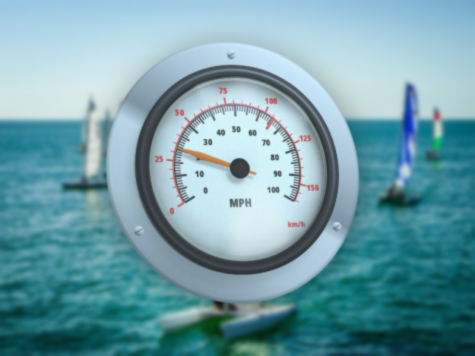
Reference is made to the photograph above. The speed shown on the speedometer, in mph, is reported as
20 mph
